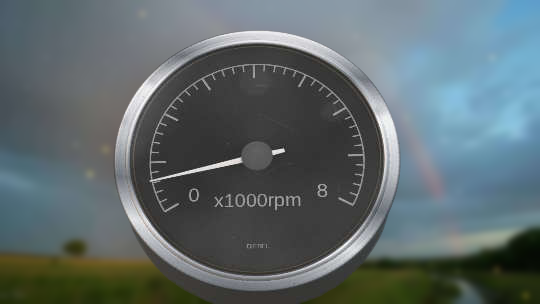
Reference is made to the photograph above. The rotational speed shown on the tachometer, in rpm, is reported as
600 rpm
